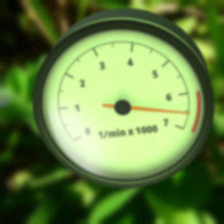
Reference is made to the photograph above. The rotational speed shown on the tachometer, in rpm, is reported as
6500 rpm
